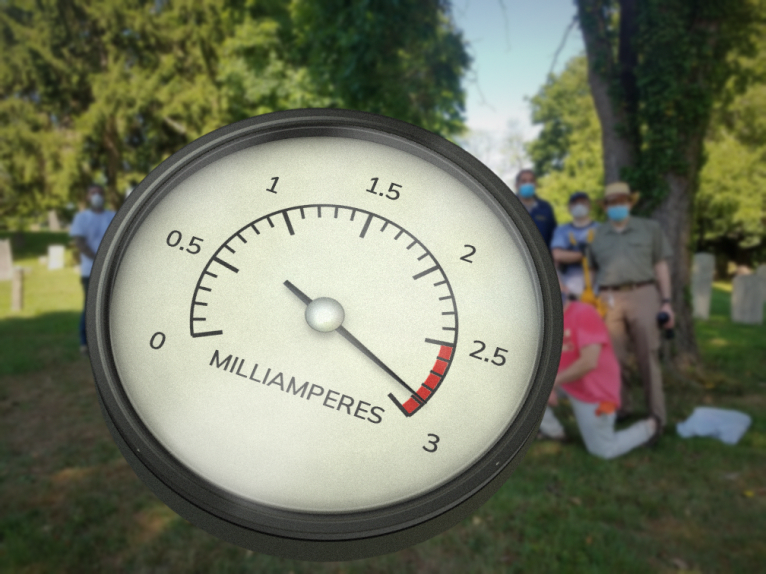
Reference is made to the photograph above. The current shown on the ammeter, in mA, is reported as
2.9 mA
